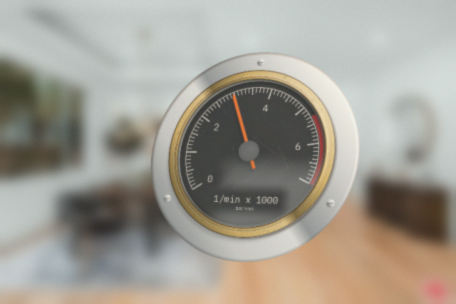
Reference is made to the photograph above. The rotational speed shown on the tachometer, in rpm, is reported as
3000 rpm
